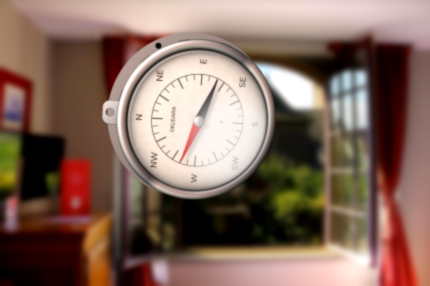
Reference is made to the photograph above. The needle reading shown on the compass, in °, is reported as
290 °
